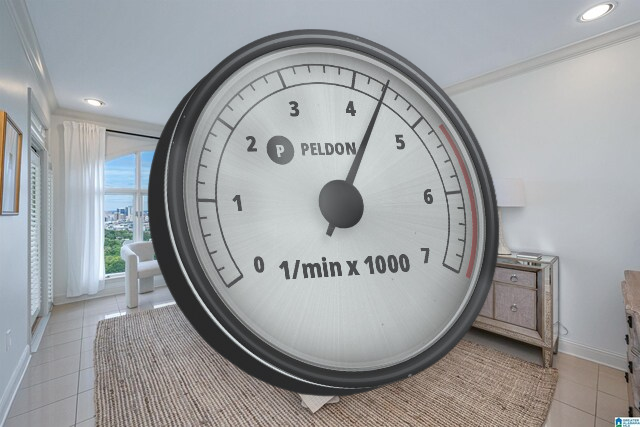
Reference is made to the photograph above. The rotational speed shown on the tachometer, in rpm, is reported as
4400 rpm
